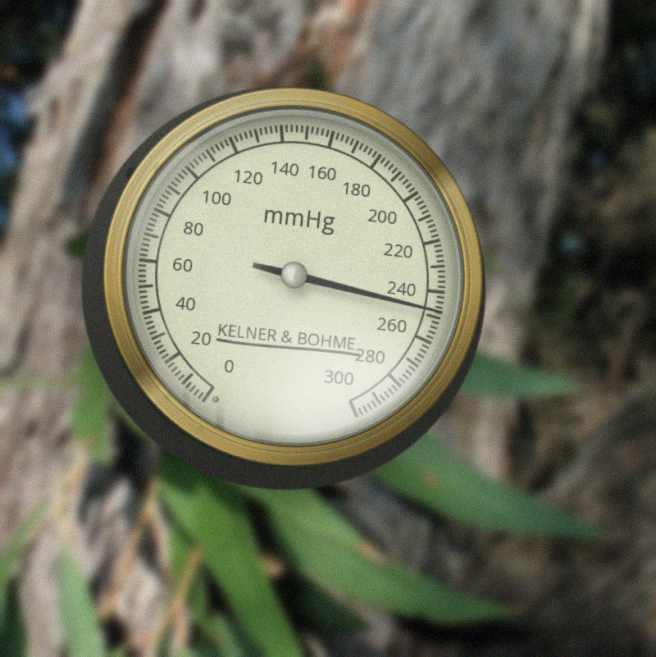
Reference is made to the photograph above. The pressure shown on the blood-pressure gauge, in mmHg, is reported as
248 mmHg
